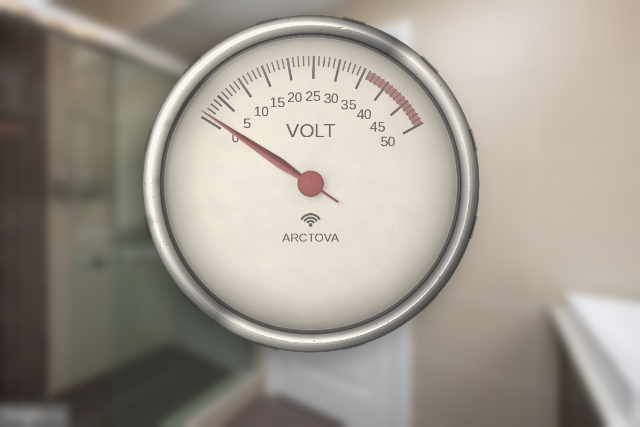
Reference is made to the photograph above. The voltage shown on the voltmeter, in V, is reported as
1 V
